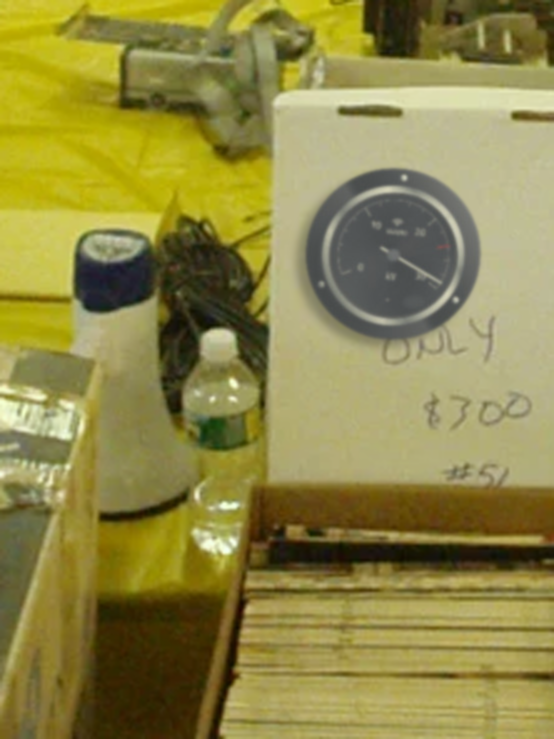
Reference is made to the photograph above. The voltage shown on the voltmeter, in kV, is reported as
29 kV
